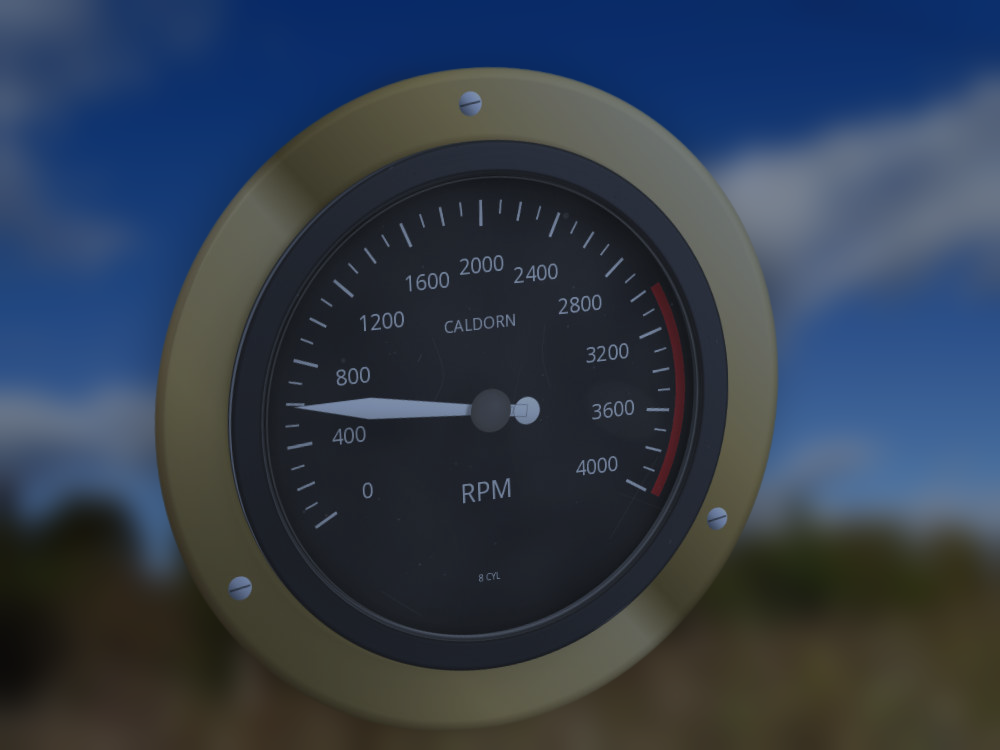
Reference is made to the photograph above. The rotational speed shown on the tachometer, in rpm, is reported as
600 rpm
